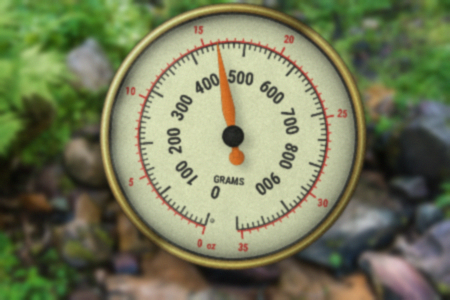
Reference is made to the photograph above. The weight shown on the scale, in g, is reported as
450 g
